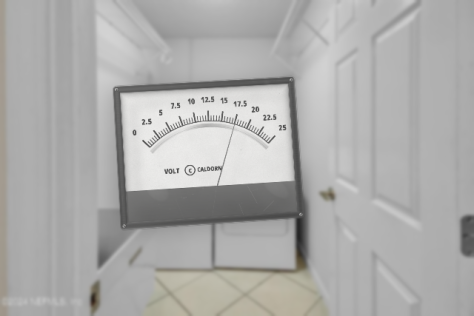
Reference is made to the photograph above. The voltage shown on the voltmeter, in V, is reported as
17.5 V
